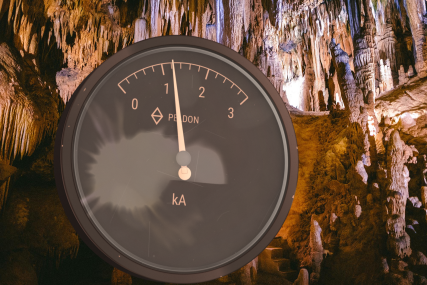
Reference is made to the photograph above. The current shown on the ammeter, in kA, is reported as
1.2 kA
